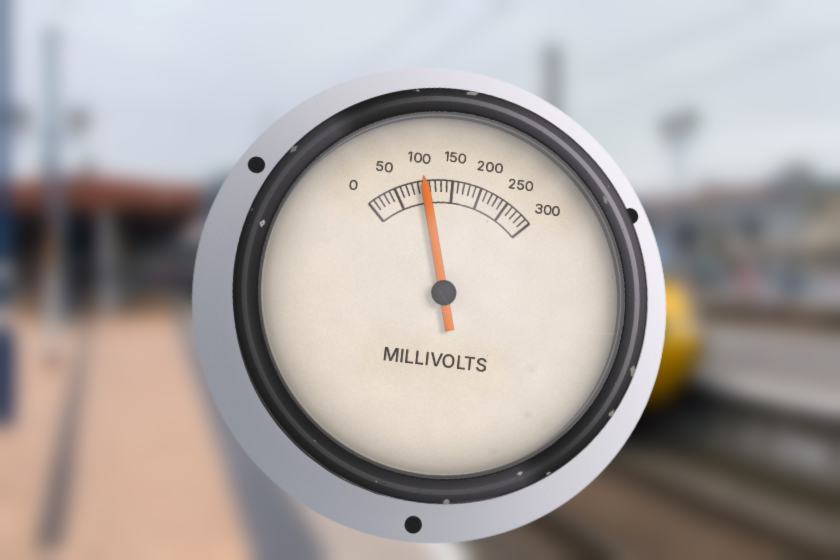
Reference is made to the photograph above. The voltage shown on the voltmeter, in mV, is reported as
100 mV
